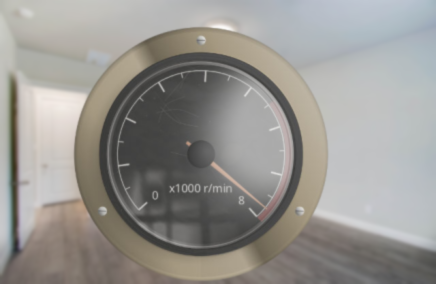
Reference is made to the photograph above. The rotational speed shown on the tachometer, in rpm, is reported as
7750 rpm
